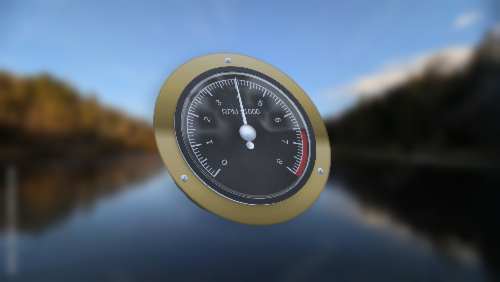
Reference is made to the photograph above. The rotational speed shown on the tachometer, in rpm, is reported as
4000 rpm
